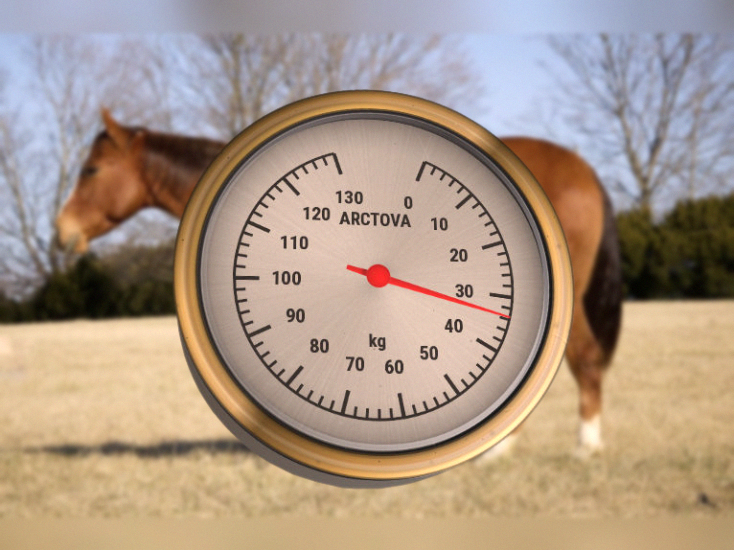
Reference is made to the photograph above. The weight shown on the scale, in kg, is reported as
34 kg
